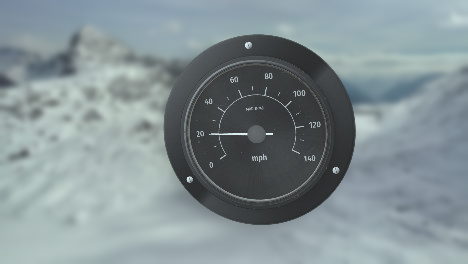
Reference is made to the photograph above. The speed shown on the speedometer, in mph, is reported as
20 mph
